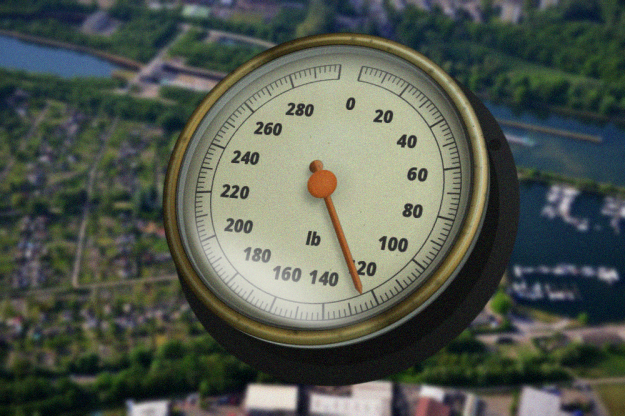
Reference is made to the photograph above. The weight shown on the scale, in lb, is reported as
124 lb
